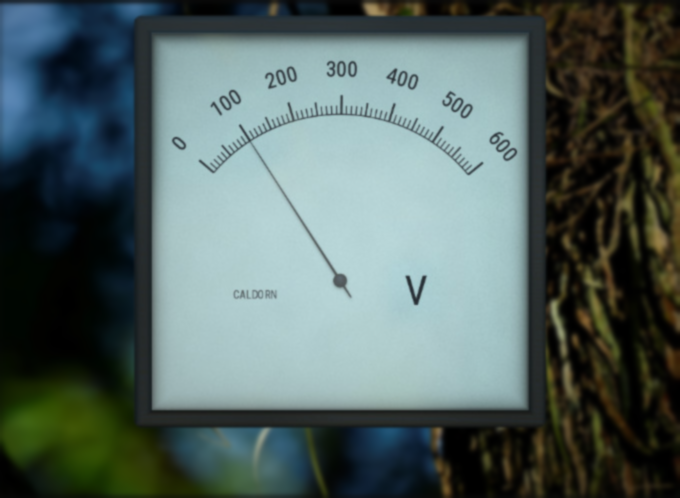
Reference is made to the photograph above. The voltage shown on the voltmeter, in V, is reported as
100 V
